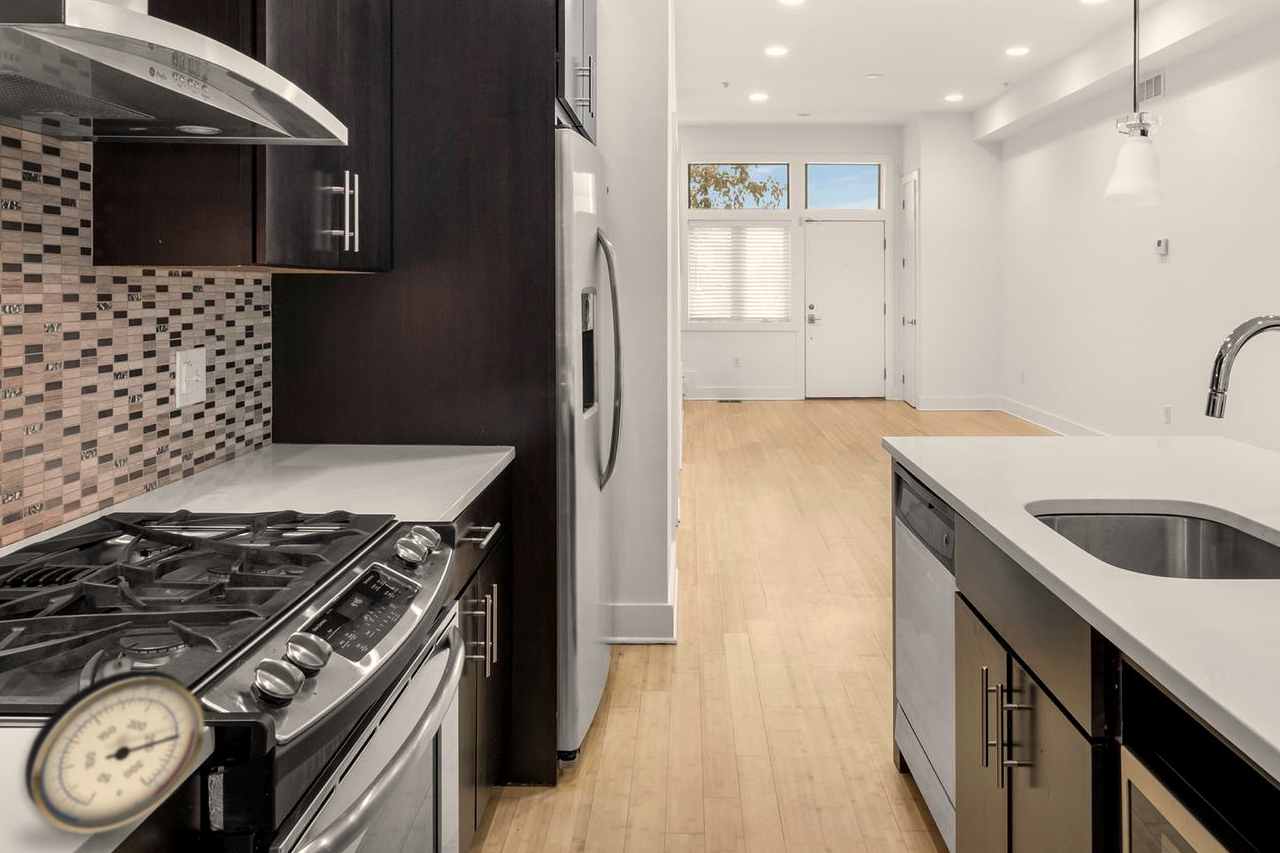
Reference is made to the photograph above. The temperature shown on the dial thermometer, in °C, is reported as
250 °C
